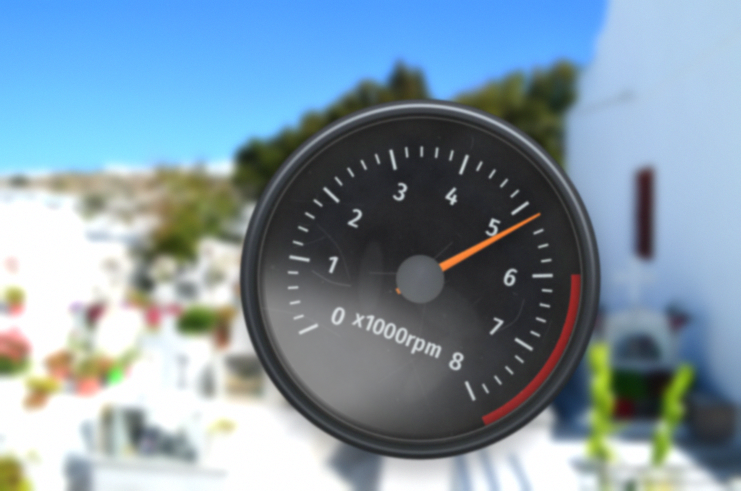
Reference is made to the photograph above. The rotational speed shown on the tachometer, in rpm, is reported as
5200 rpm
